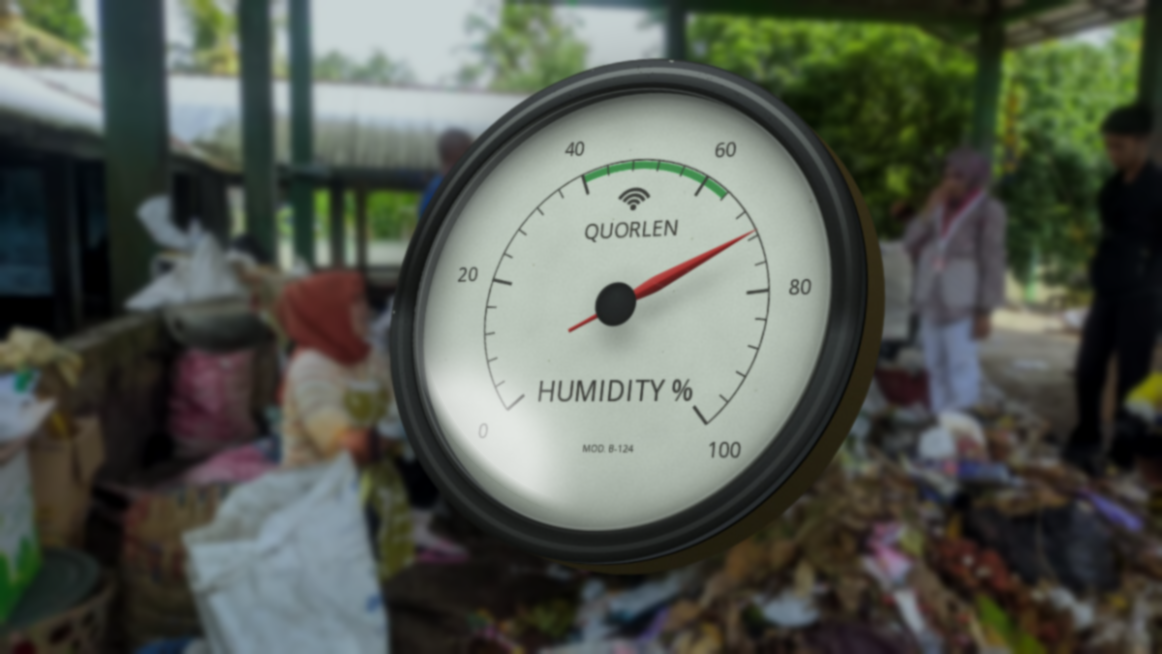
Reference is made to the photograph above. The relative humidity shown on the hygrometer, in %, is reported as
72 %
